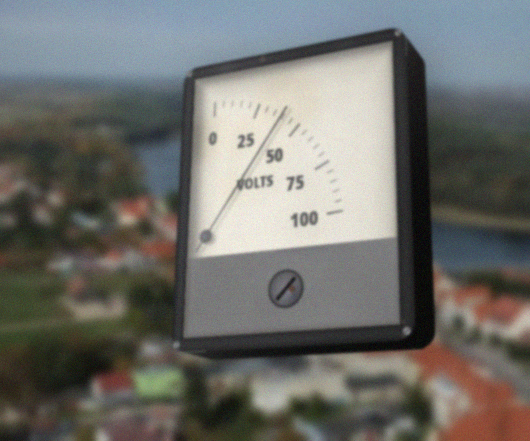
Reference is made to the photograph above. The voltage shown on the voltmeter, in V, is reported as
40 V
